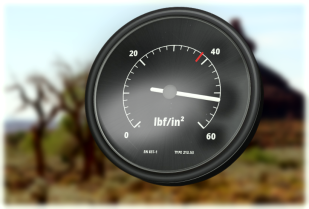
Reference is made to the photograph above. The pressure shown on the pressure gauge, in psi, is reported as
52 psi
